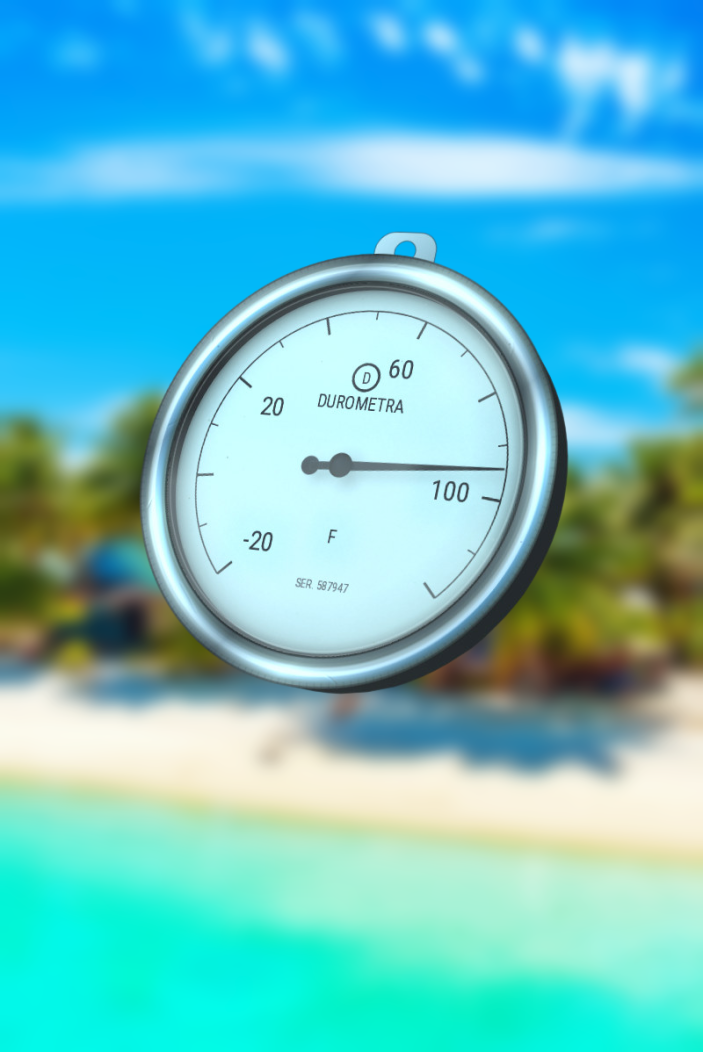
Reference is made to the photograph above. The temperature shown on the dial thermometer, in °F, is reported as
95 °F
